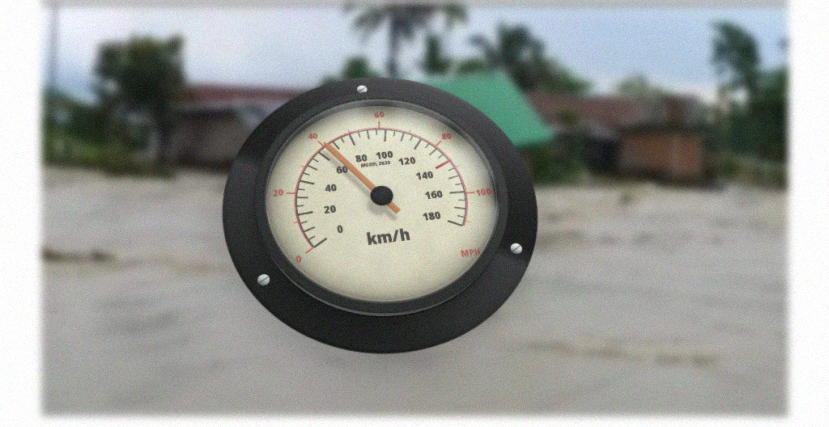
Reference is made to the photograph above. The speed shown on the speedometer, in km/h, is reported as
65 km/h
